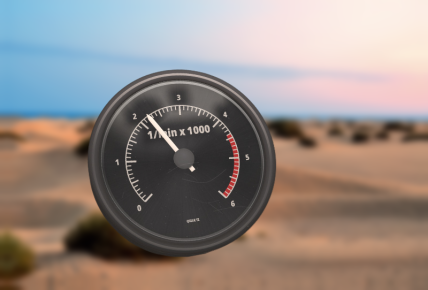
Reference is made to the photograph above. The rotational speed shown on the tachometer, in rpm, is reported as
2200 rpm
